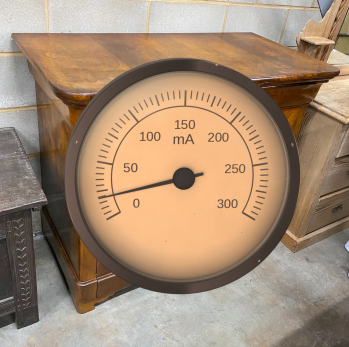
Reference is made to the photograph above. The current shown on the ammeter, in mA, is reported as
20 mA
